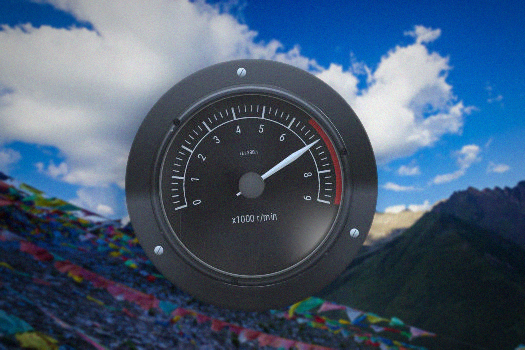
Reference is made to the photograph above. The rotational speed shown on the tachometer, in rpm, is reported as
7000 rpm
